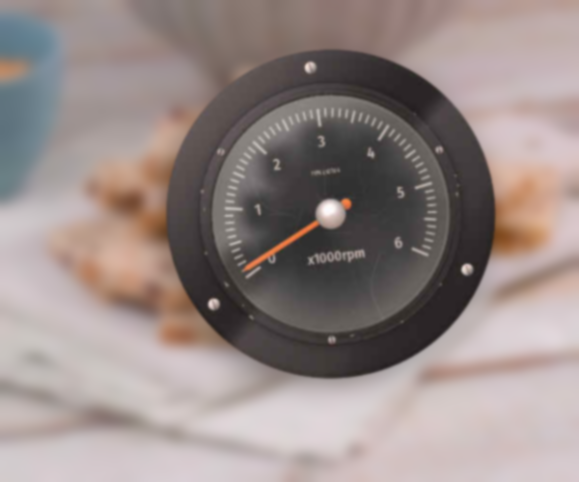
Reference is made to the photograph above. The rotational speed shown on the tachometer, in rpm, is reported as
100 rpm
